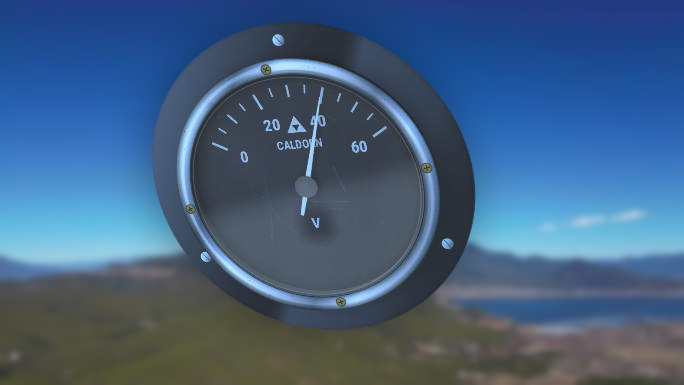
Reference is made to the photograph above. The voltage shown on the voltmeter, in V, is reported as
40 V
